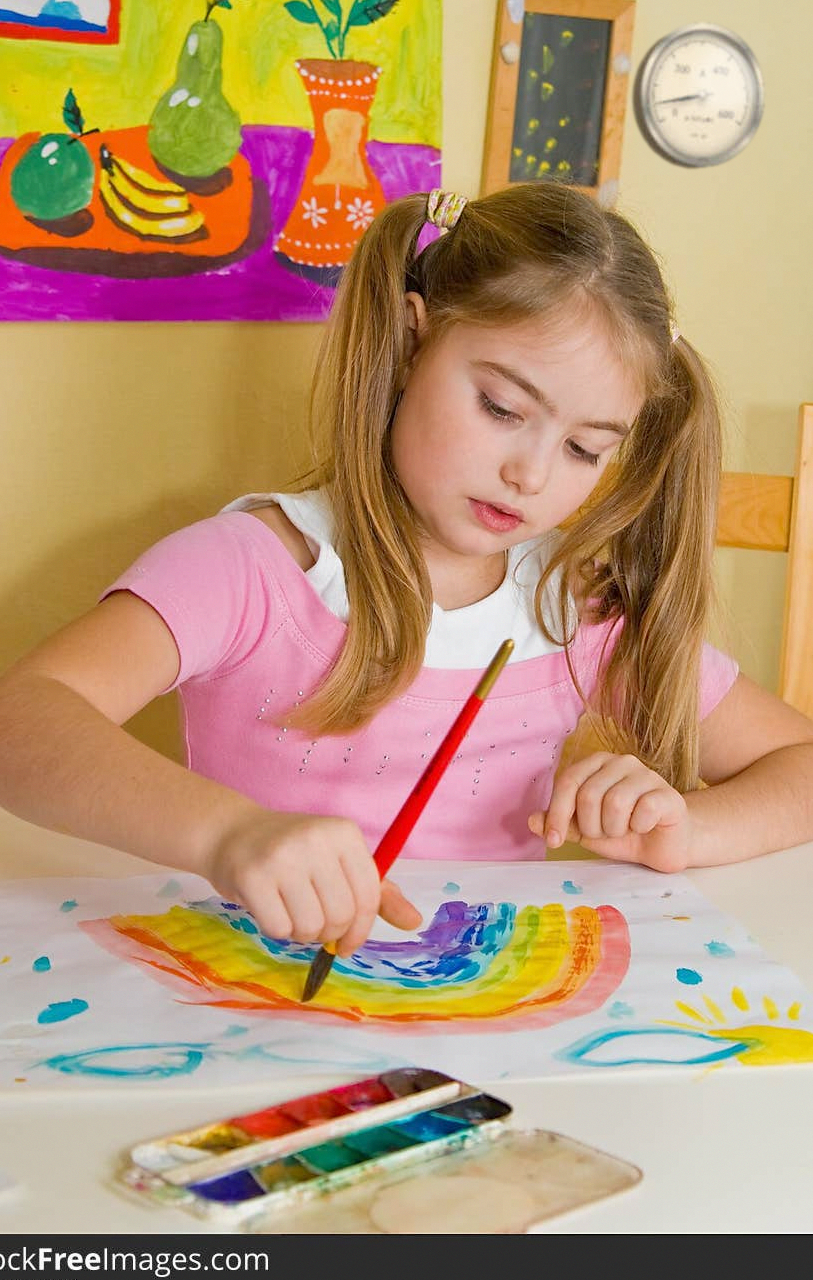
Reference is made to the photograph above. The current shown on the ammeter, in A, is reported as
50 A
